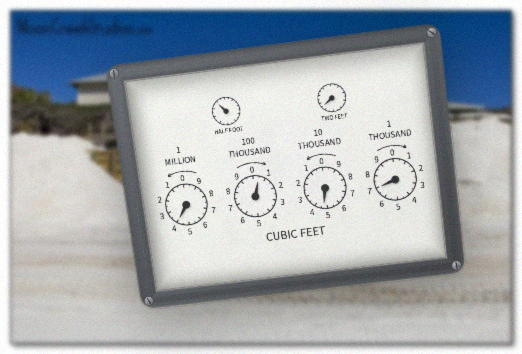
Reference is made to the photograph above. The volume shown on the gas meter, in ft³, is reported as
404700 ft³
